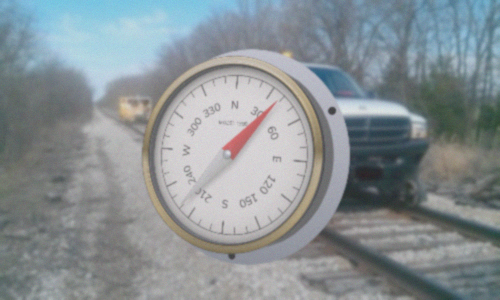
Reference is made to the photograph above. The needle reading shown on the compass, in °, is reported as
40 °
